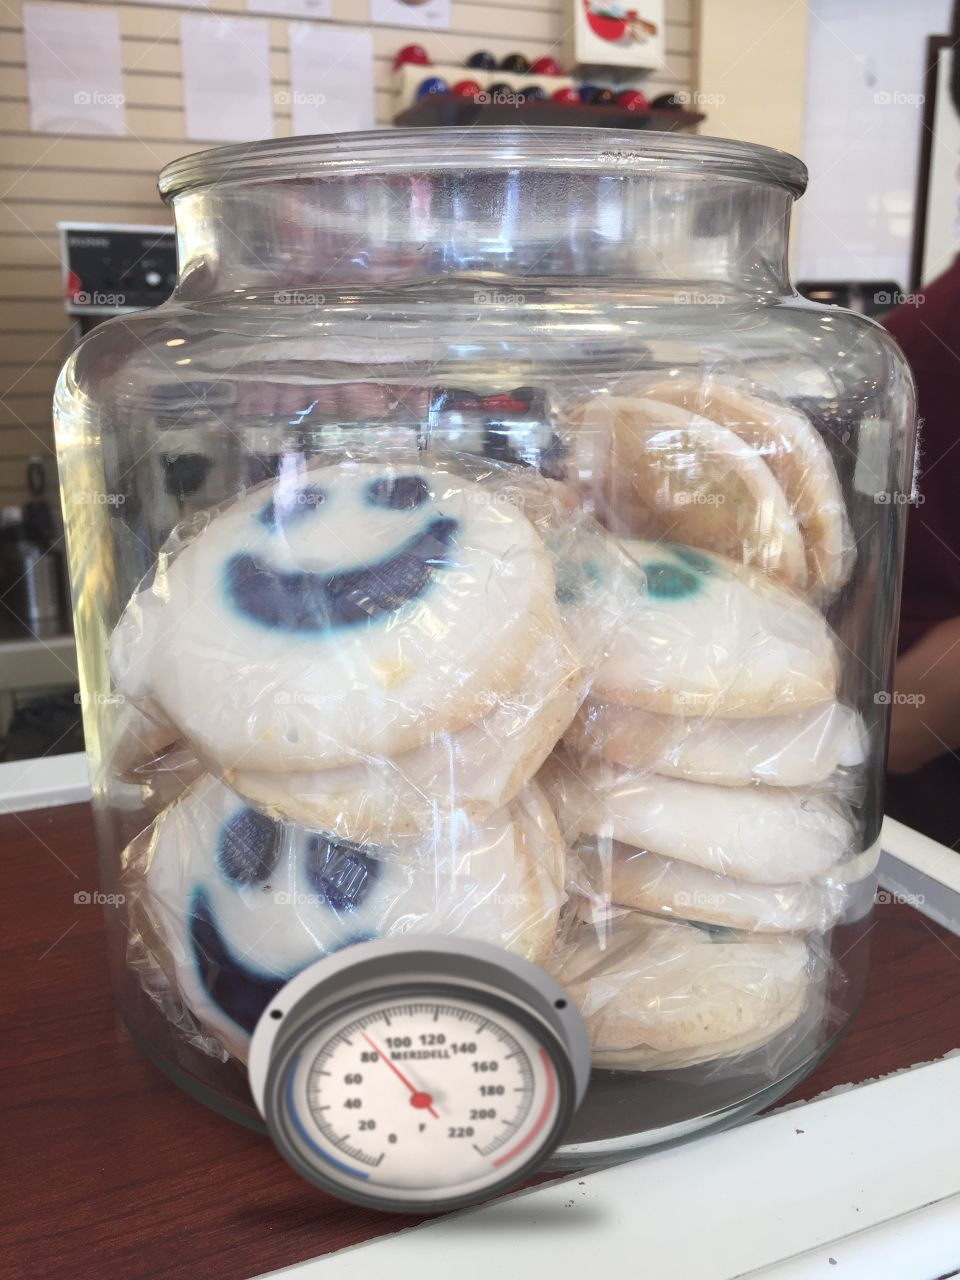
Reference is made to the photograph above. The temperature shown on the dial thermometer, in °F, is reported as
90 °F
